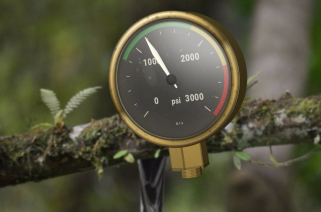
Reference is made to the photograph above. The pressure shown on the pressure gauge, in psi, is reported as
1200 psi
